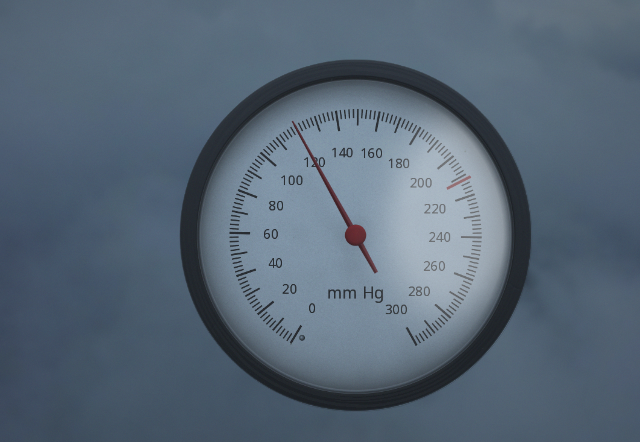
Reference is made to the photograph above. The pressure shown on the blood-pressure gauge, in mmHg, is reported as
120 mmHg
